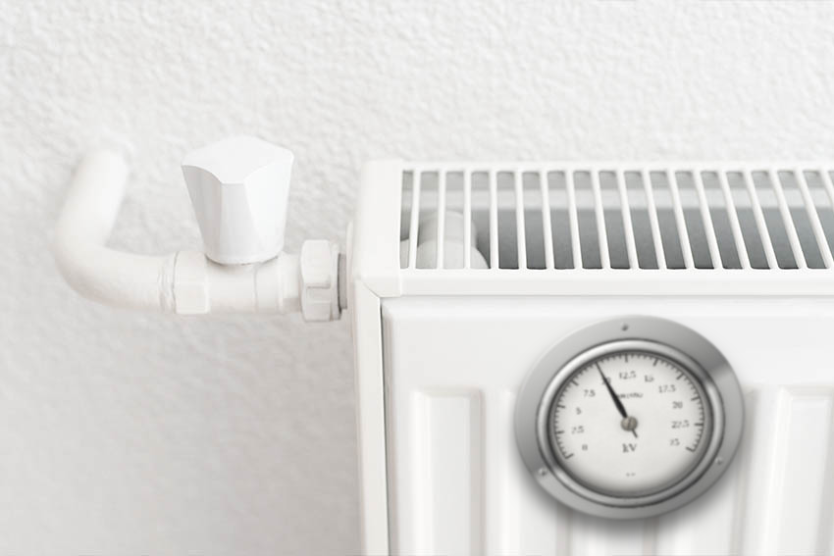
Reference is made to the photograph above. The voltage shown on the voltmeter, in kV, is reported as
10 kV
